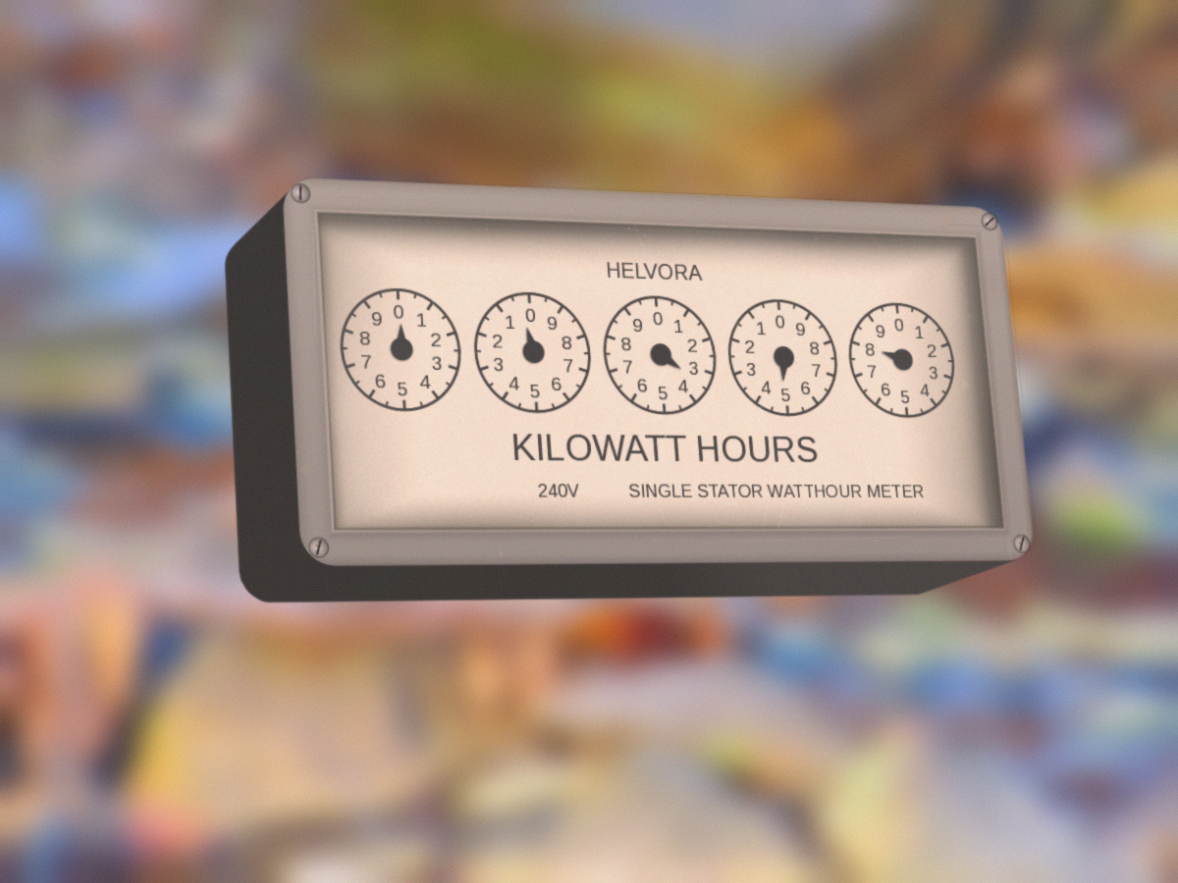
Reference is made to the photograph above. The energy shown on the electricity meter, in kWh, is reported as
348 kWh
